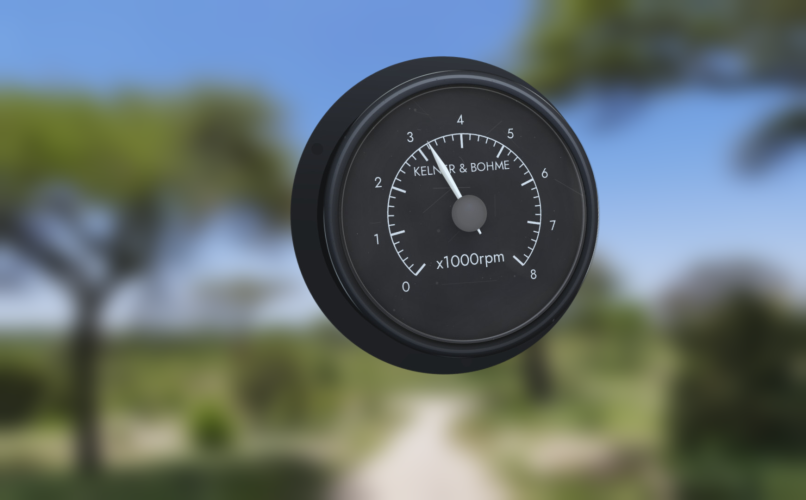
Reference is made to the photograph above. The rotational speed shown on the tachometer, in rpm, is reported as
3200 rpm
